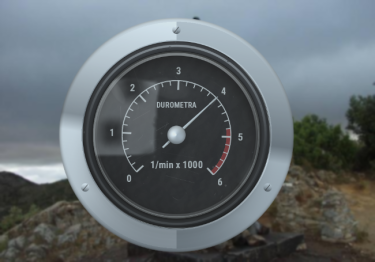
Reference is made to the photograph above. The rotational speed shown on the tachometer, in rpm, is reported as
4000 rpm
